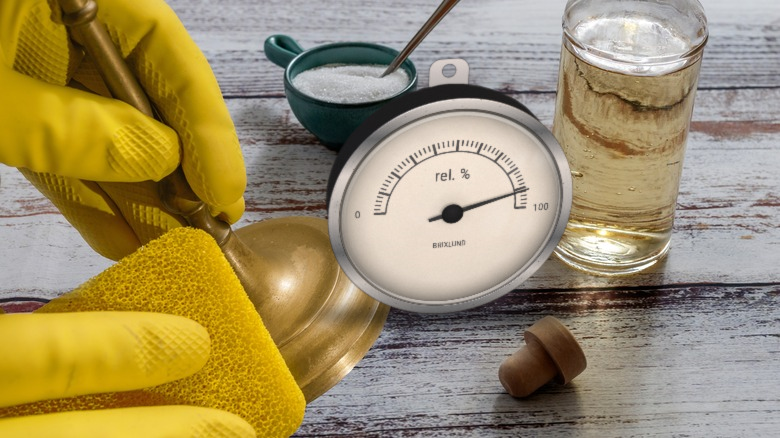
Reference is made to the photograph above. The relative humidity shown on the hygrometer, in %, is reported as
90 %
